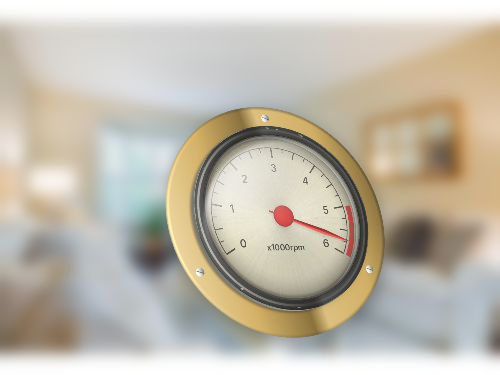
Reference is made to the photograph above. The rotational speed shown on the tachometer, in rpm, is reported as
5750 rpm
